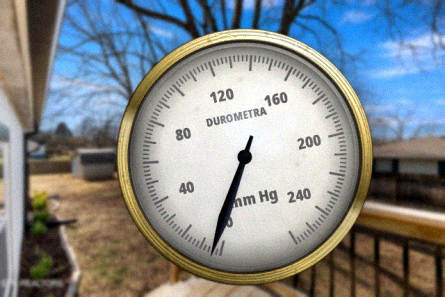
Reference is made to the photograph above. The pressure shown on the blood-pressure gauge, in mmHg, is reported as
4 mmHg
